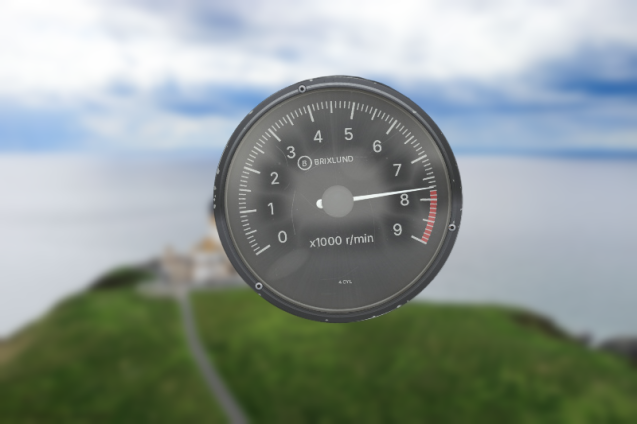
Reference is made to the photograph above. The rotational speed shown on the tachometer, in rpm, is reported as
7700 rpm
